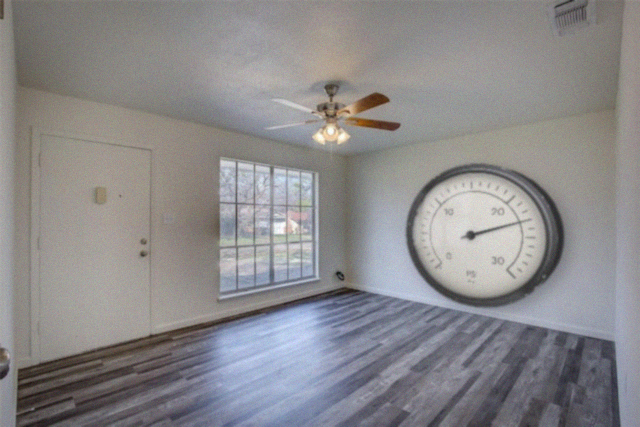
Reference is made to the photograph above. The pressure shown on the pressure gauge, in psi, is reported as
23 psi
